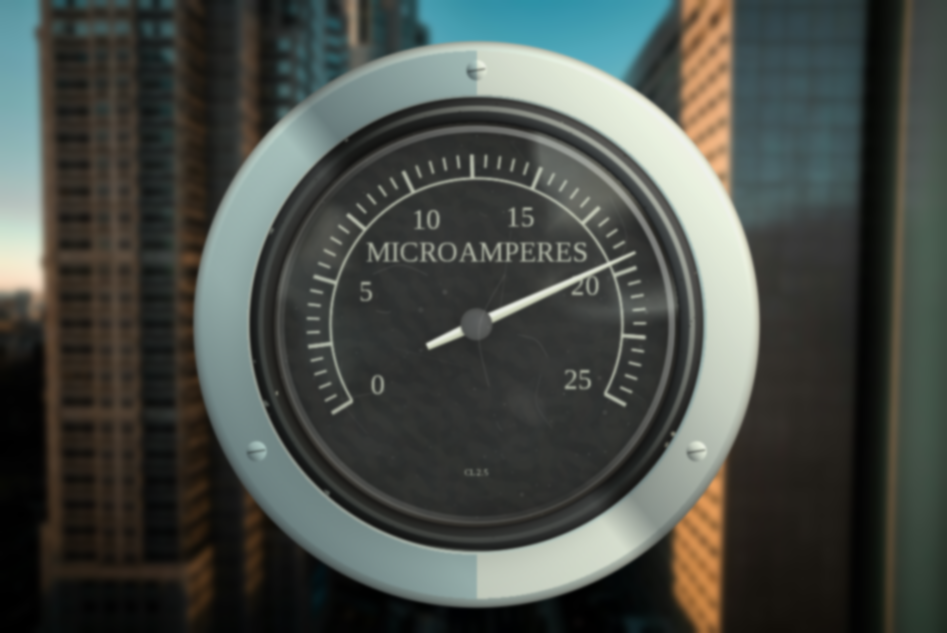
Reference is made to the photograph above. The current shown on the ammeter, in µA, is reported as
19.5 µA
